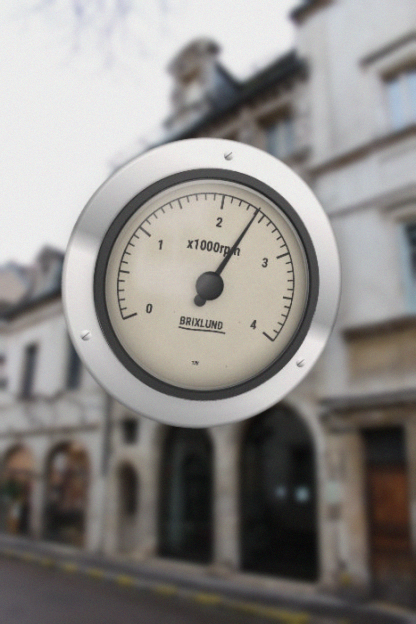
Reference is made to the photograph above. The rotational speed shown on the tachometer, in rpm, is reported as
2400 rpm
